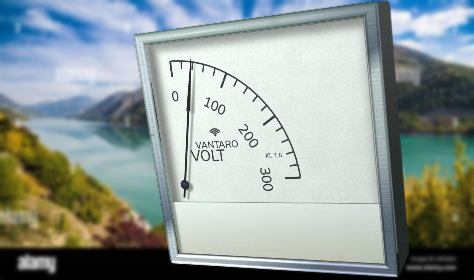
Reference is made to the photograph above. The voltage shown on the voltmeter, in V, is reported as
40 V
